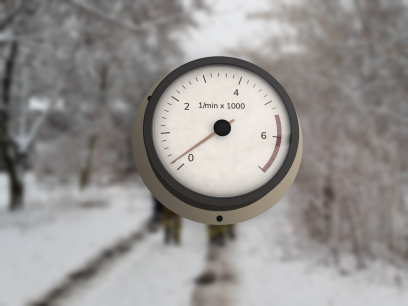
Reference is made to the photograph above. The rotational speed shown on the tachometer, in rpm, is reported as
200 rpm
